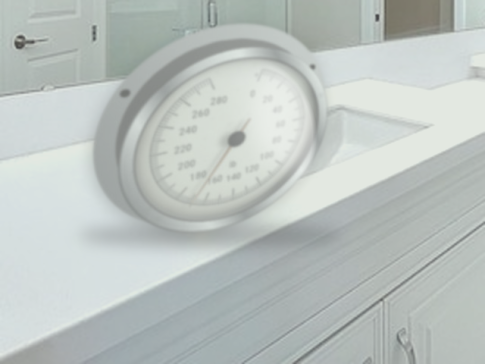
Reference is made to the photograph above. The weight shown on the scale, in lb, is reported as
170 lb
